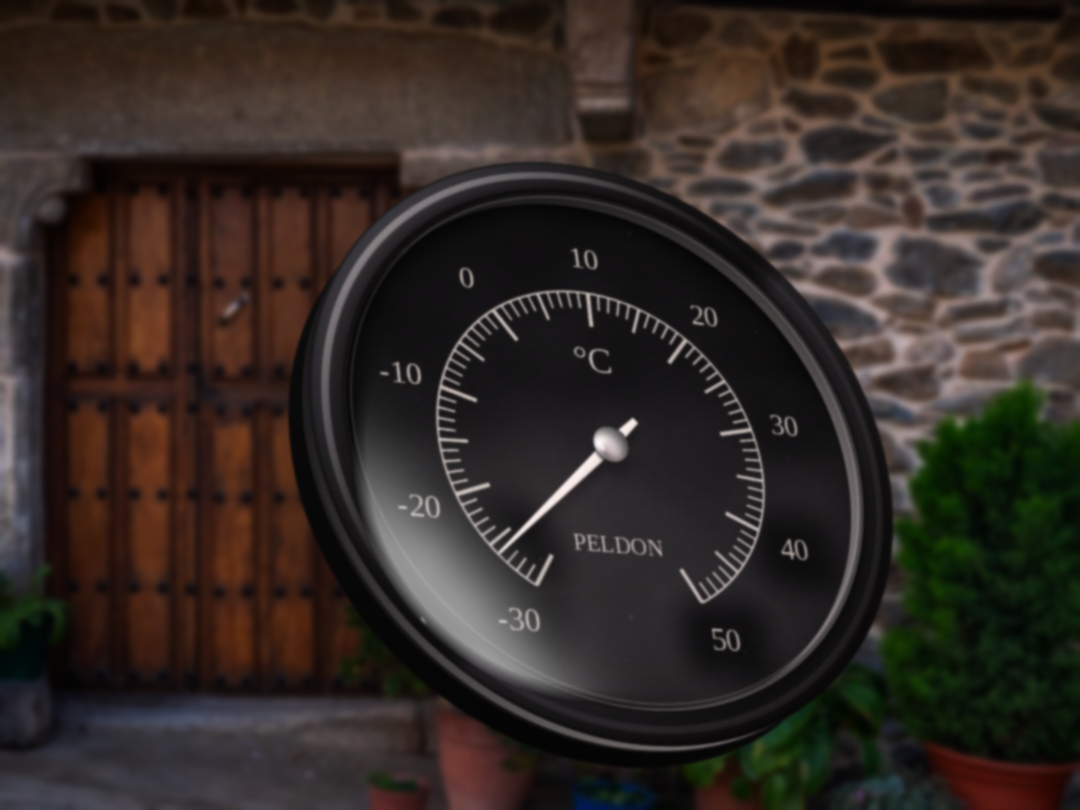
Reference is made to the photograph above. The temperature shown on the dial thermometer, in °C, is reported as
-26 °C
